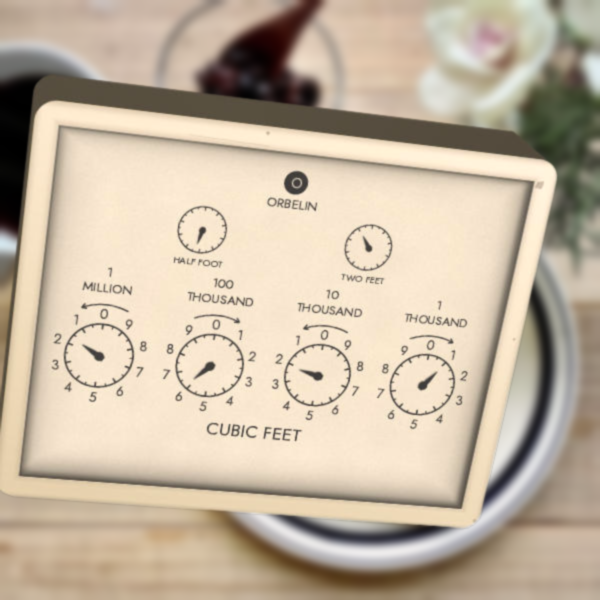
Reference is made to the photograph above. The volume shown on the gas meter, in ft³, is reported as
162100 ft³
